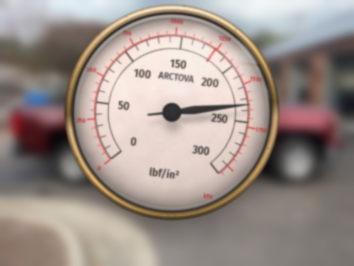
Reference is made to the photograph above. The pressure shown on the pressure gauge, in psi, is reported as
235 psi
